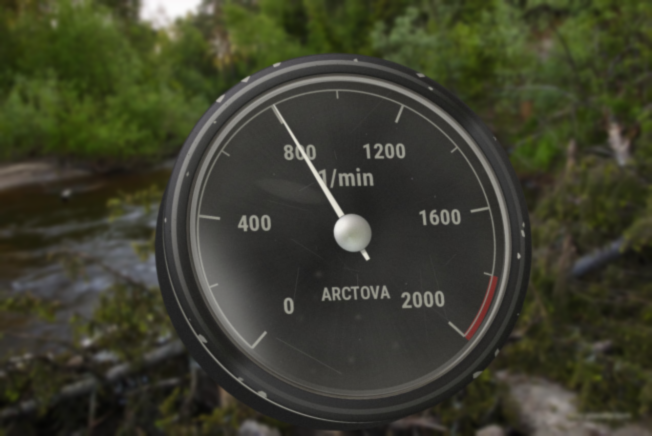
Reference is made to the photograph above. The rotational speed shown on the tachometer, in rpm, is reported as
800 rpm
